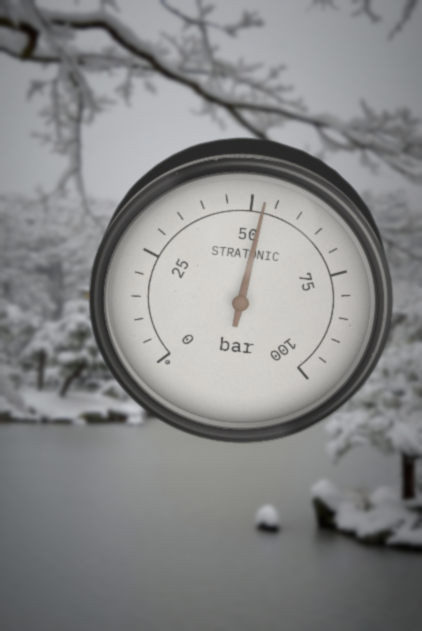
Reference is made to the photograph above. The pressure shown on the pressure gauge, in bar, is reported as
52.5 bar
